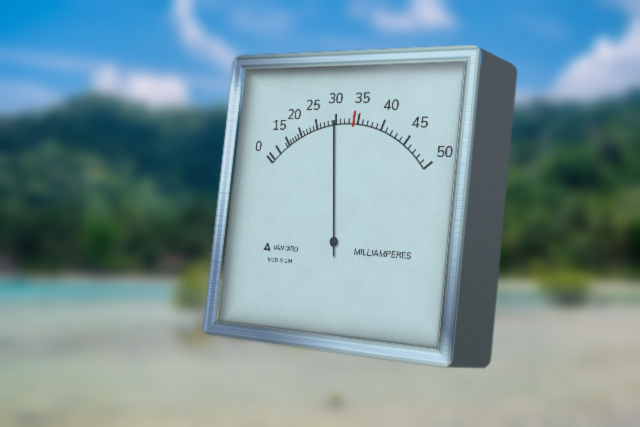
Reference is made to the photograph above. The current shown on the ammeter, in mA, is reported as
30 mA
